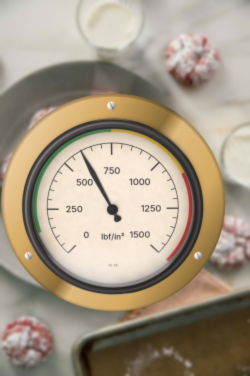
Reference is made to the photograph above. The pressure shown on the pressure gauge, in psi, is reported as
600 psi
